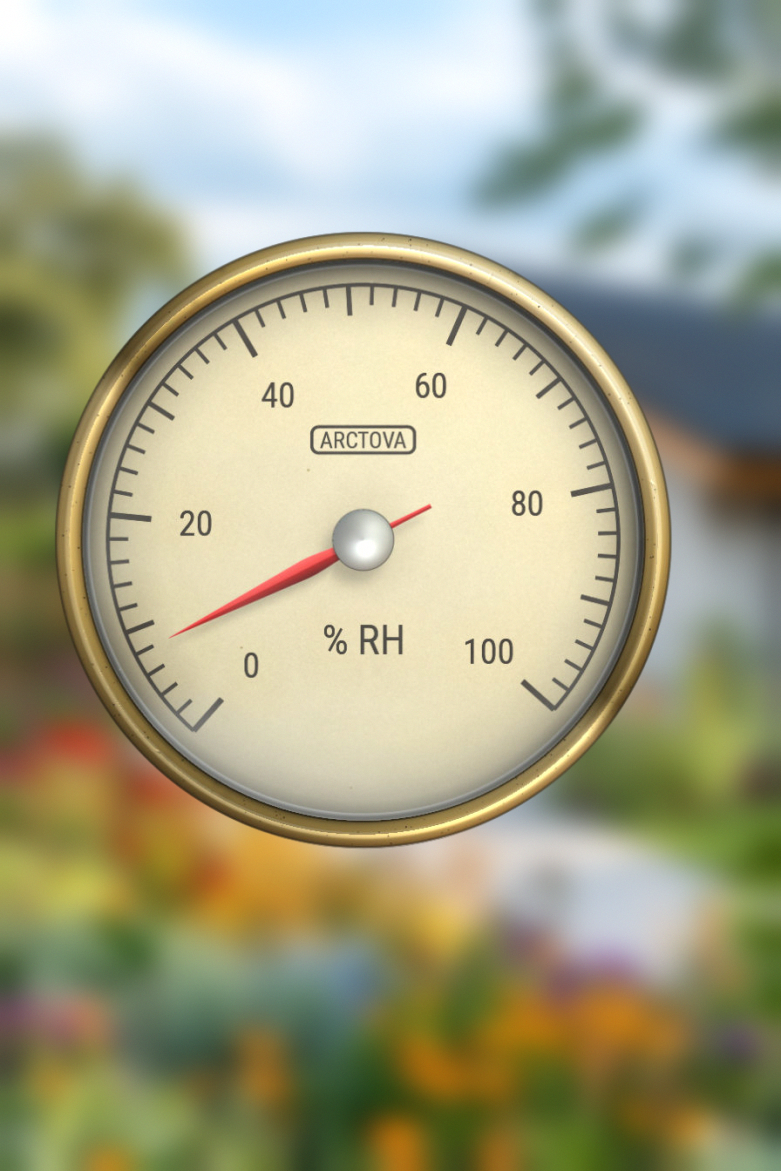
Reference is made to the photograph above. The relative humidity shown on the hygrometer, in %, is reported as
8 %
